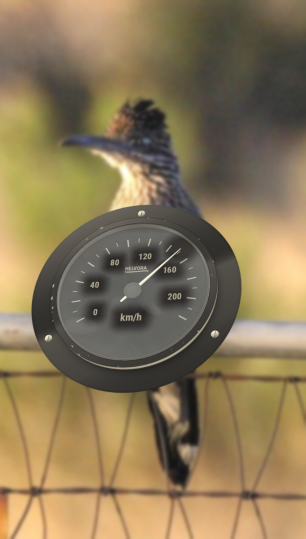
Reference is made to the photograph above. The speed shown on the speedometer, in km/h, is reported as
150 km/h
